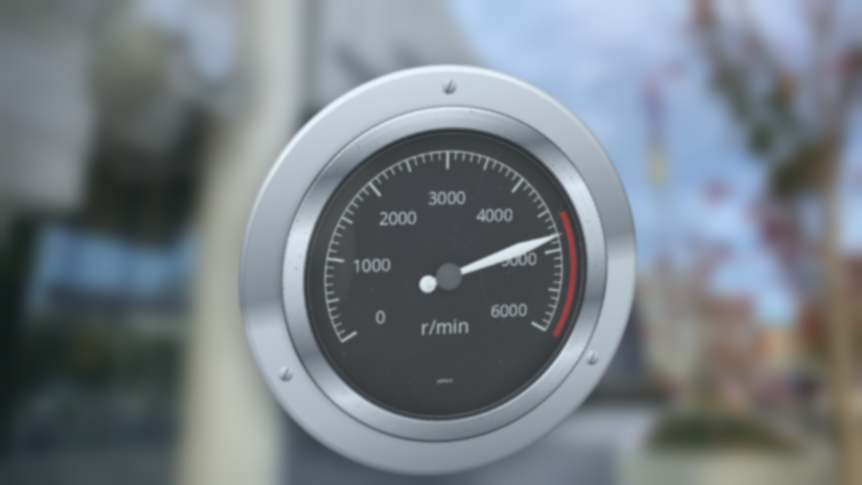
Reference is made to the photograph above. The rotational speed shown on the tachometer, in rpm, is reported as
4800 rpm
